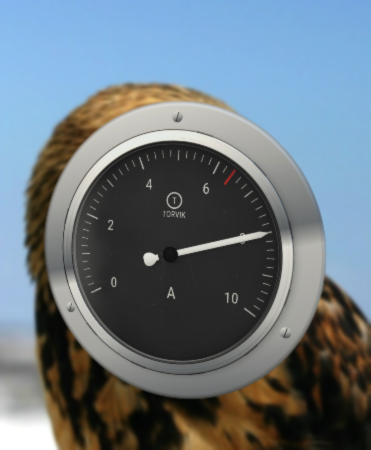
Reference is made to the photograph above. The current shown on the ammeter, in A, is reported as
8 A
